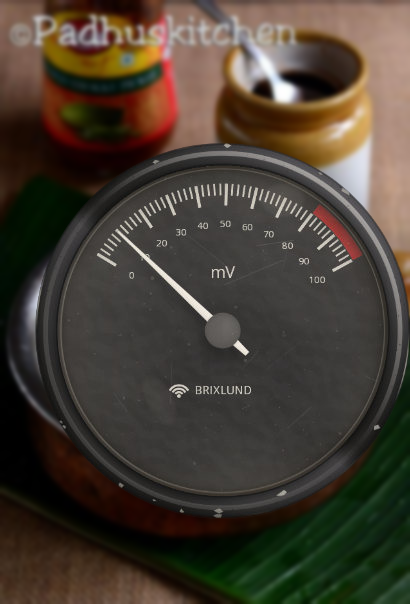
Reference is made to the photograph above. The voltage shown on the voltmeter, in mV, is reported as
10 mV
